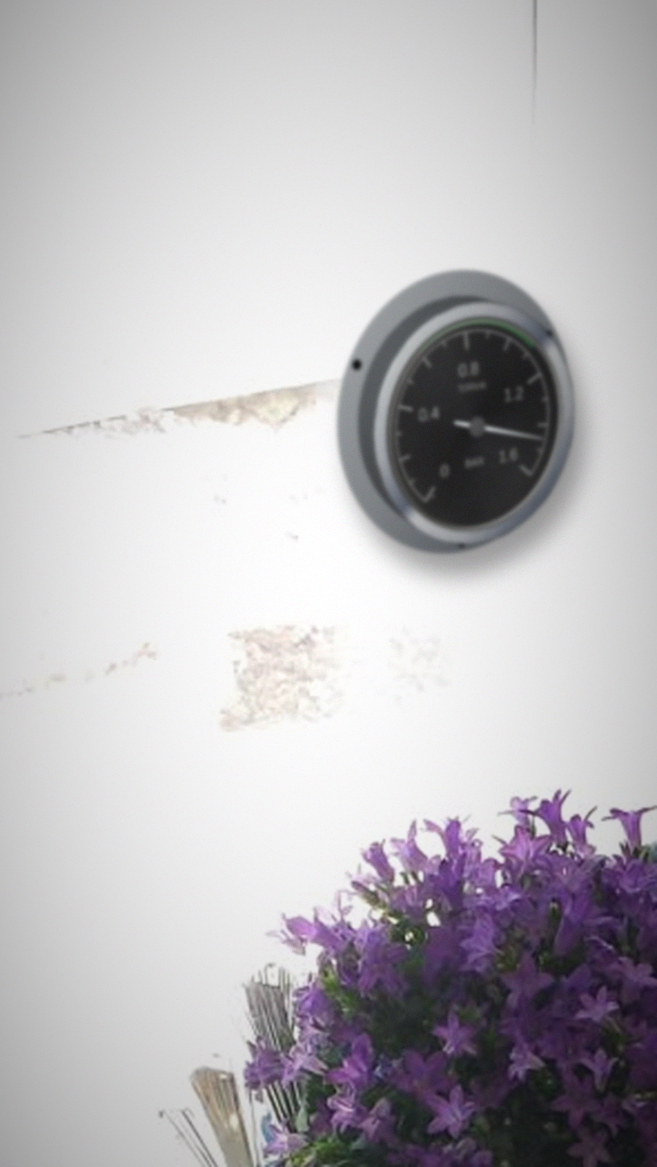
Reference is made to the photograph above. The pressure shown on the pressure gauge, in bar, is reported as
1.45 bar
